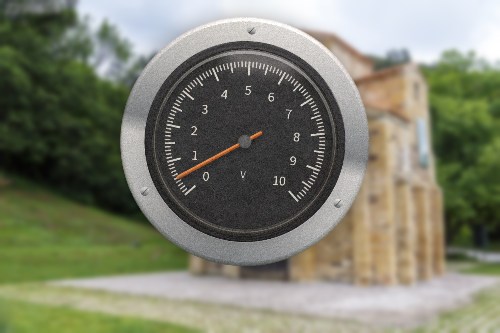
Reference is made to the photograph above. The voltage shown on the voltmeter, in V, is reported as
0.5 V
